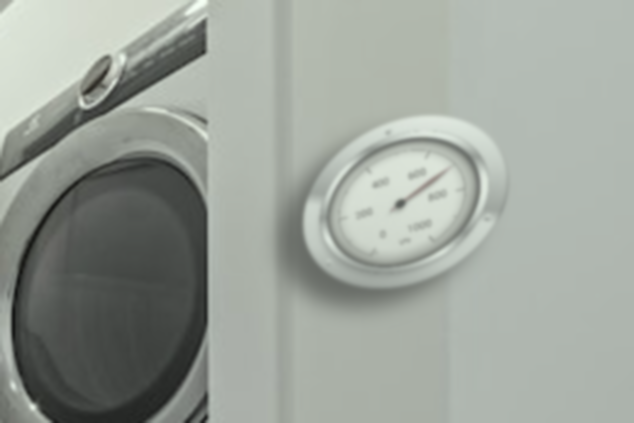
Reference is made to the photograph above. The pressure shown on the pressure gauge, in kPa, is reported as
700 kPa
